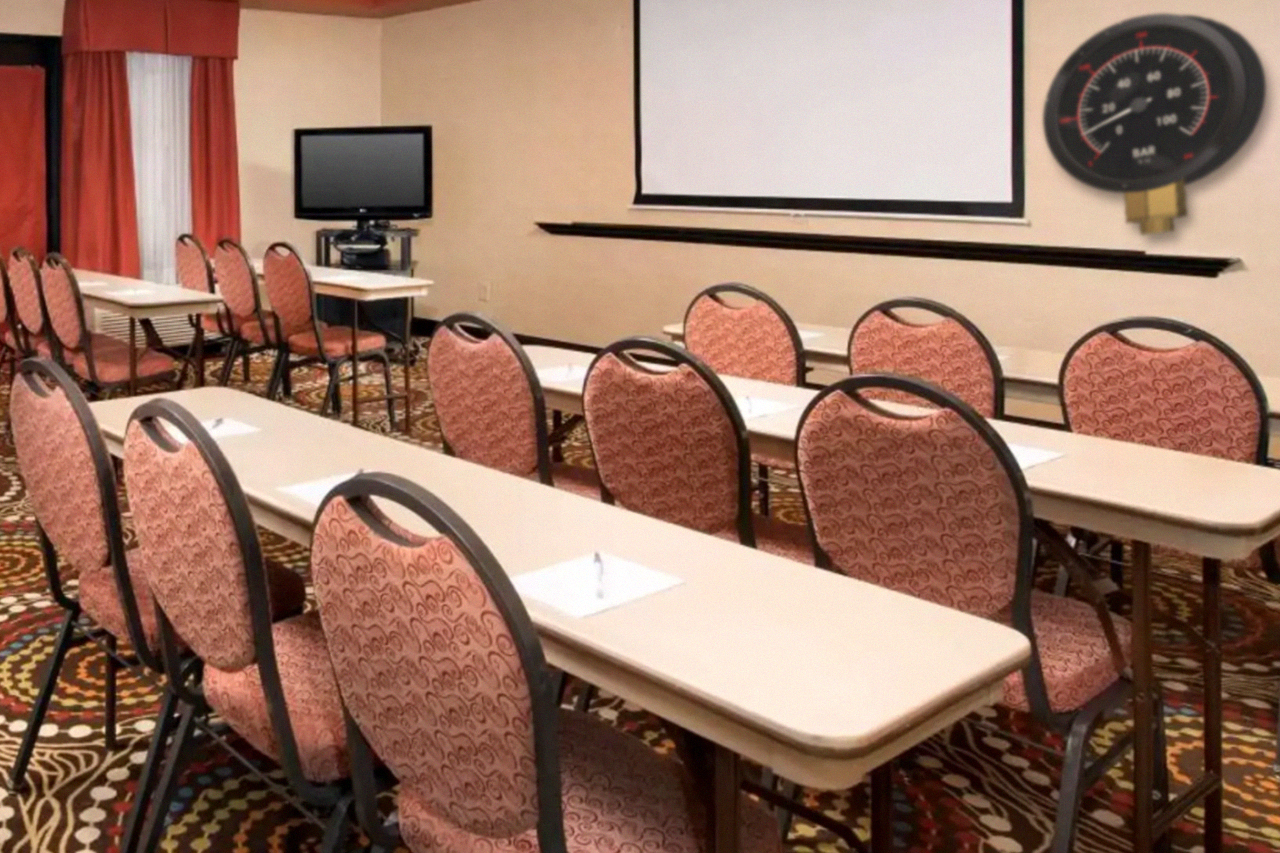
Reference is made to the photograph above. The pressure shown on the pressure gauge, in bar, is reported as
10 bar
